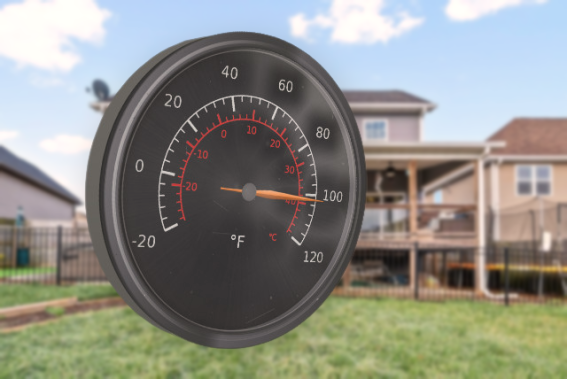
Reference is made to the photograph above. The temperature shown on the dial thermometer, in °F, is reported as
102 °F
